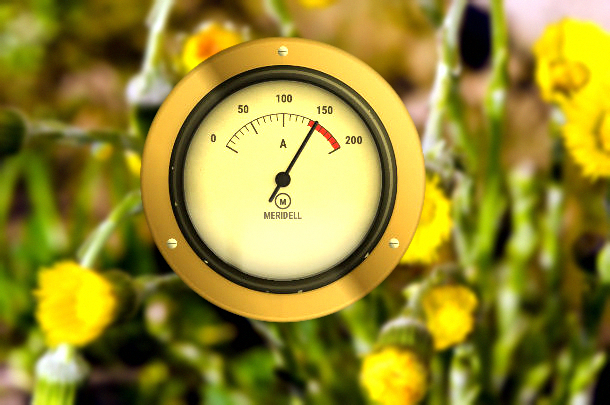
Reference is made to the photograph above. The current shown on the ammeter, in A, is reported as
150 A
